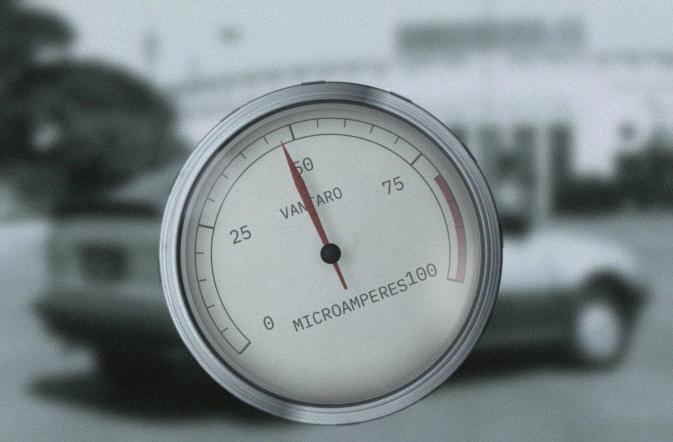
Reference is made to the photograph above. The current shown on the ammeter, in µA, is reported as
47.5 µA
